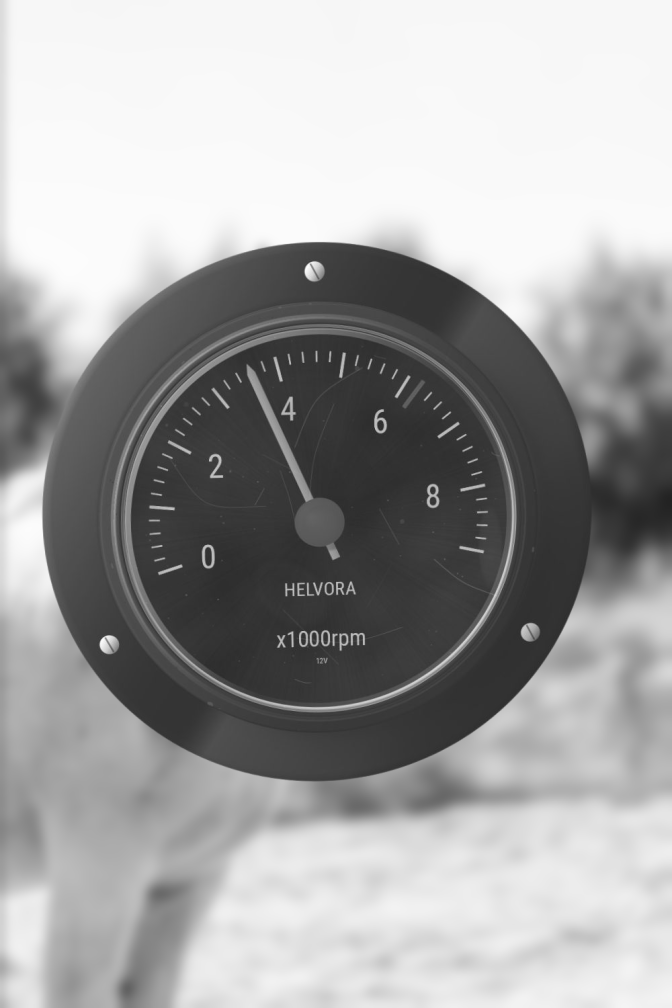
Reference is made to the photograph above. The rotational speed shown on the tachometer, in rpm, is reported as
3600 rpm
